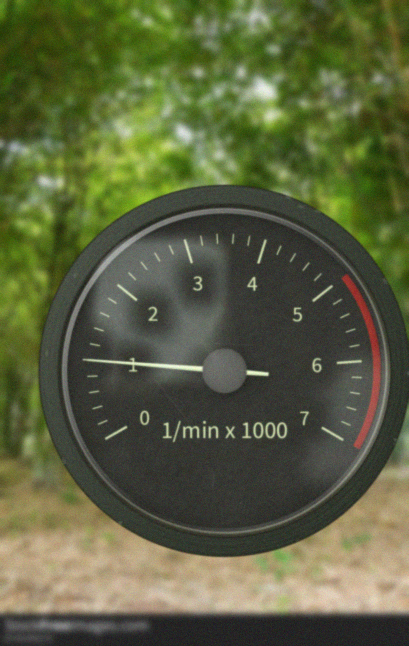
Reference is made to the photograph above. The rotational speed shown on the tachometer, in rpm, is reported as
1000 rpm
